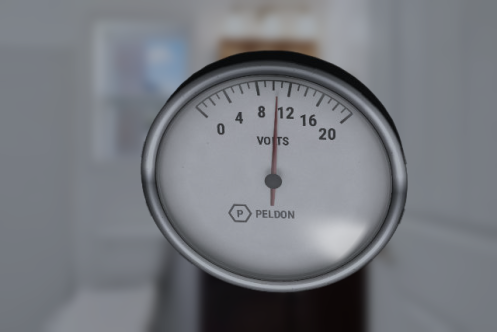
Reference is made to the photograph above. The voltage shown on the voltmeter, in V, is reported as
10.5 V
